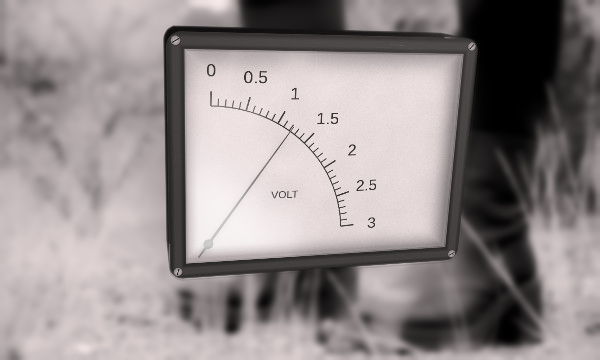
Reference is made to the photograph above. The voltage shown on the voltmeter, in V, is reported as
1.2 V
